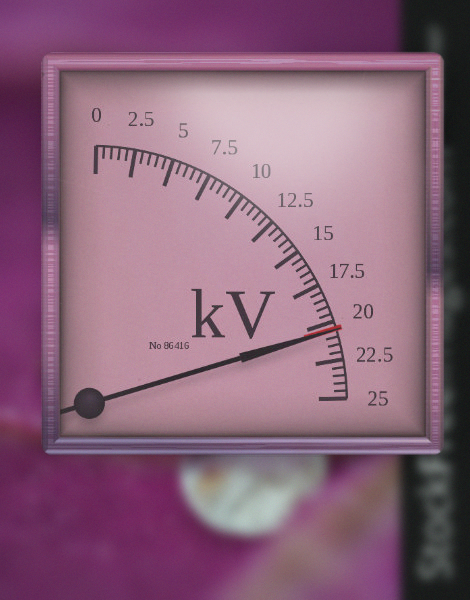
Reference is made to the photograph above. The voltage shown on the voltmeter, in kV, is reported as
20.5 kV
